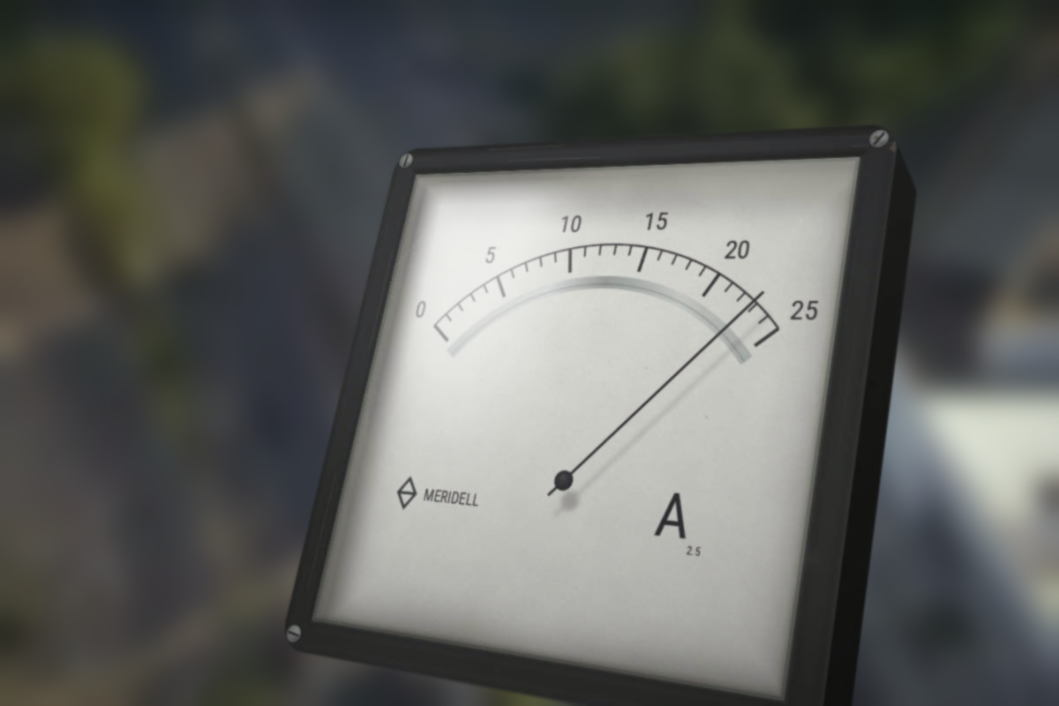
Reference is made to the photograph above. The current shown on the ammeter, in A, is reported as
23 A
